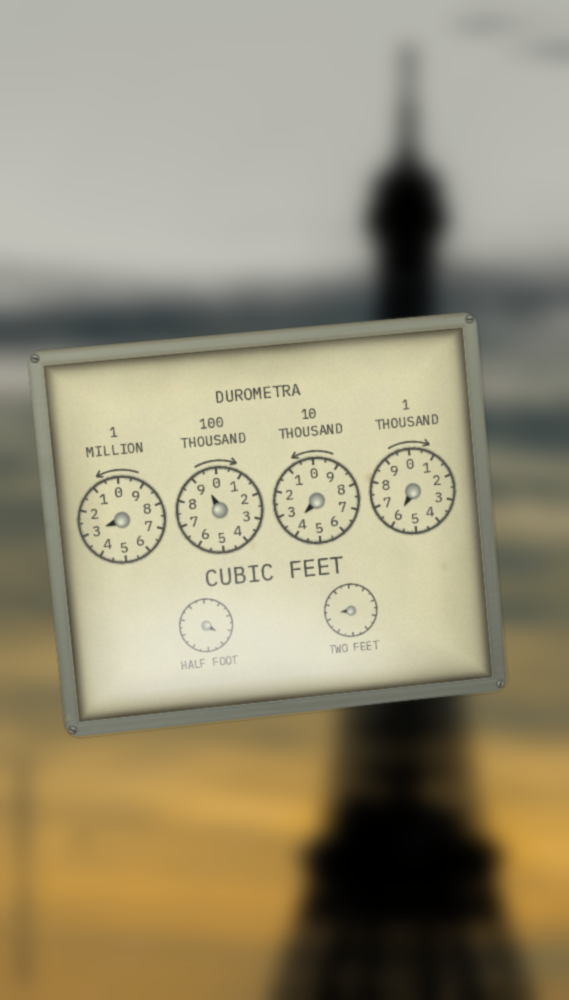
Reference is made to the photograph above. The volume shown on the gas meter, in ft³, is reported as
293600 ft³
